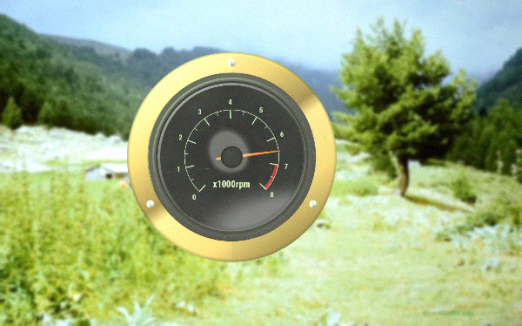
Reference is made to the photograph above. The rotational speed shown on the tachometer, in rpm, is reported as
6500 rpm
